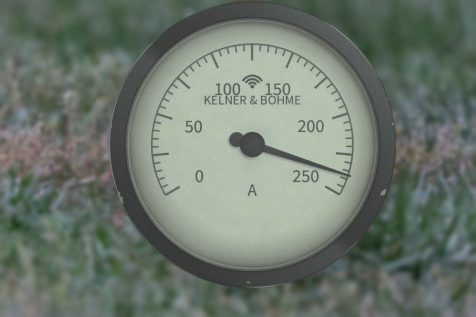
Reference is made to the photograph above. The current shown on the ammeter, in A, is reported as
237.5 A
